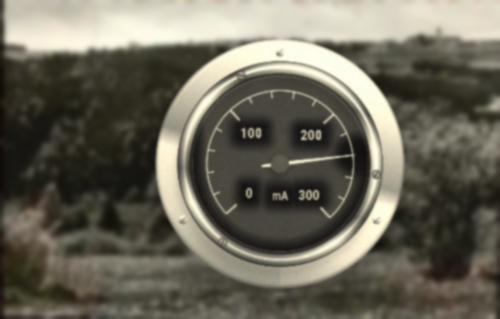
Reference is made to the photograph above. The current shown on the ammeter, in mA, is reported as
240 mA
